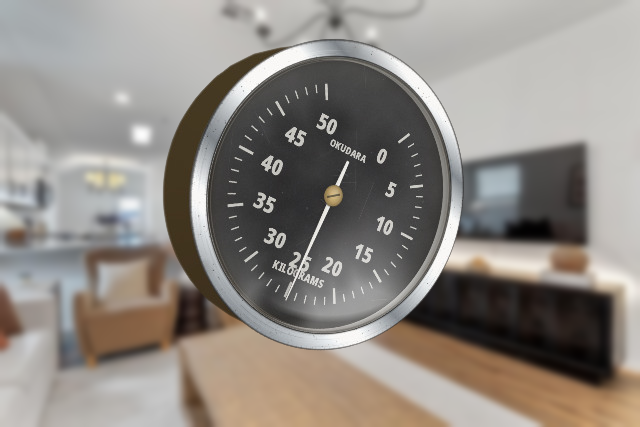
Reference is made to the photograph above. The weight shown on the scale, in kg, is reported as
25 kg
